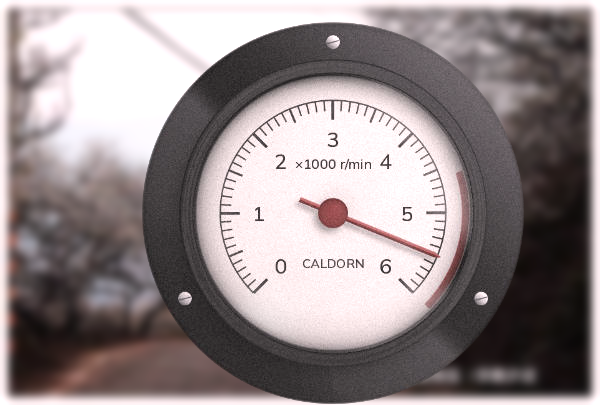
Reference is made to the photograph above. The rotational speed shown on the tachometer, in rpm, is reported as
5500 rpm
